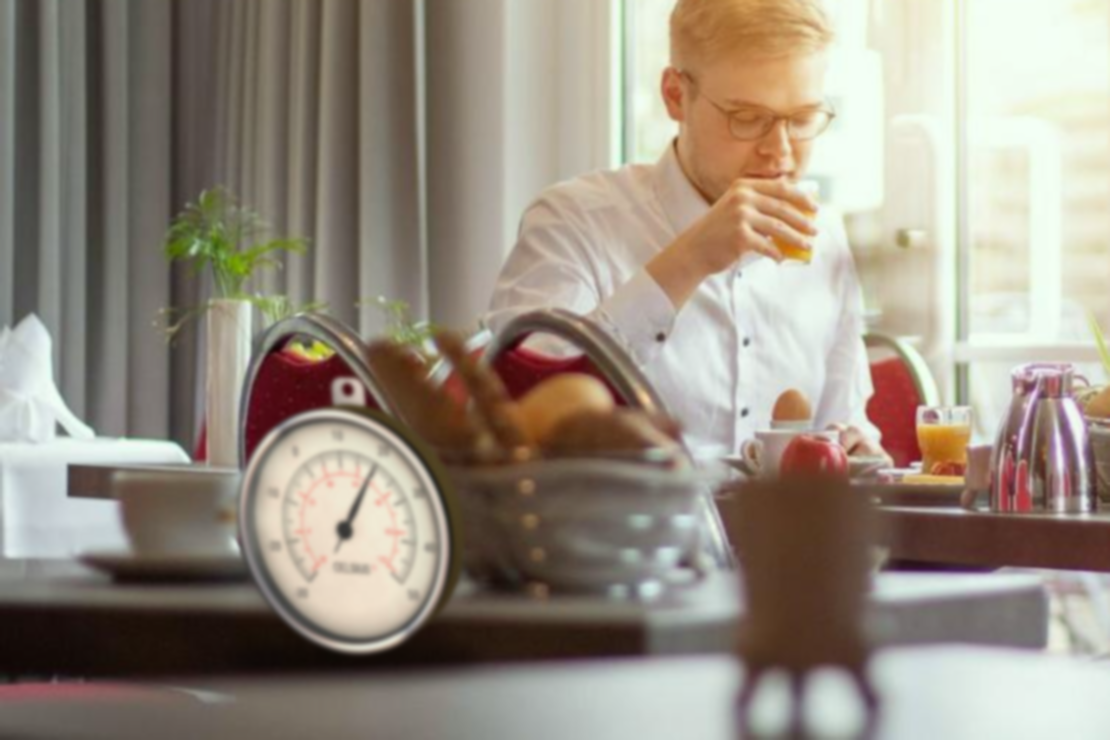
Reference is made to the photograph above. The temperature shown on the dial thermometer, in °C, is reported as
20 °C
